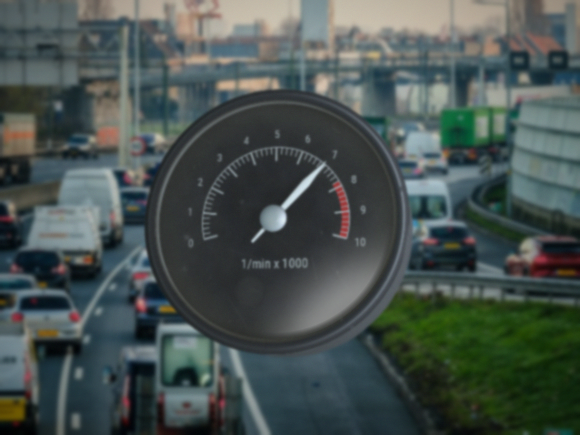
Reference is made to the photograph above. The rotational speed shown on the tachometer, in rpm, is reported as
7000 rpm
